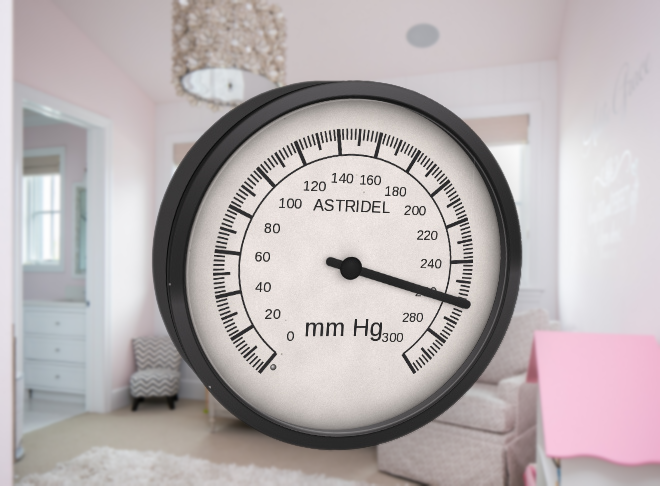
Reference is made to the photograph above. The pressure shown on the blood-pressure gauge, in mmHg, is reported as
260 mmHg
